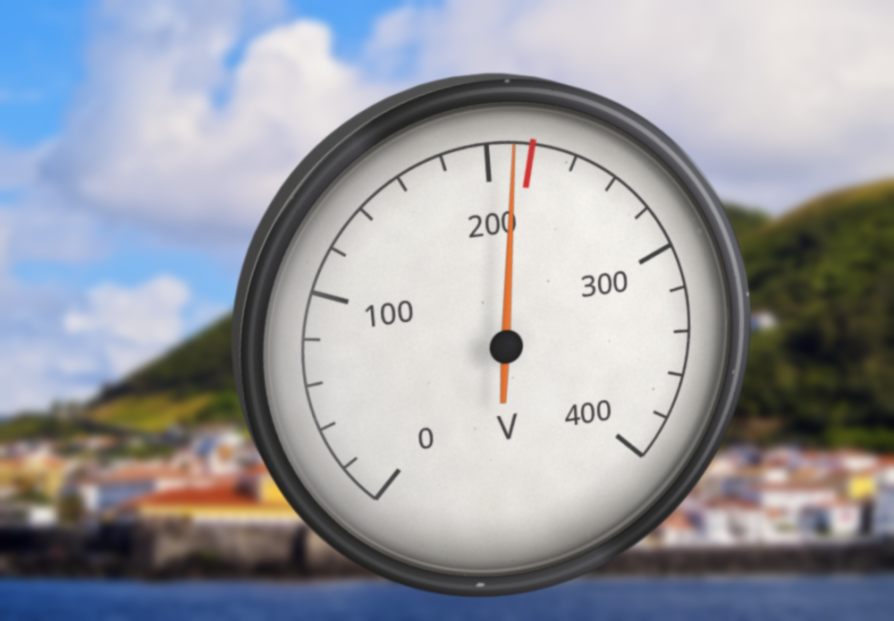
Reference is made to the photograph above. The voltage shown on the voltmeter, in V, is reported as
210 V
